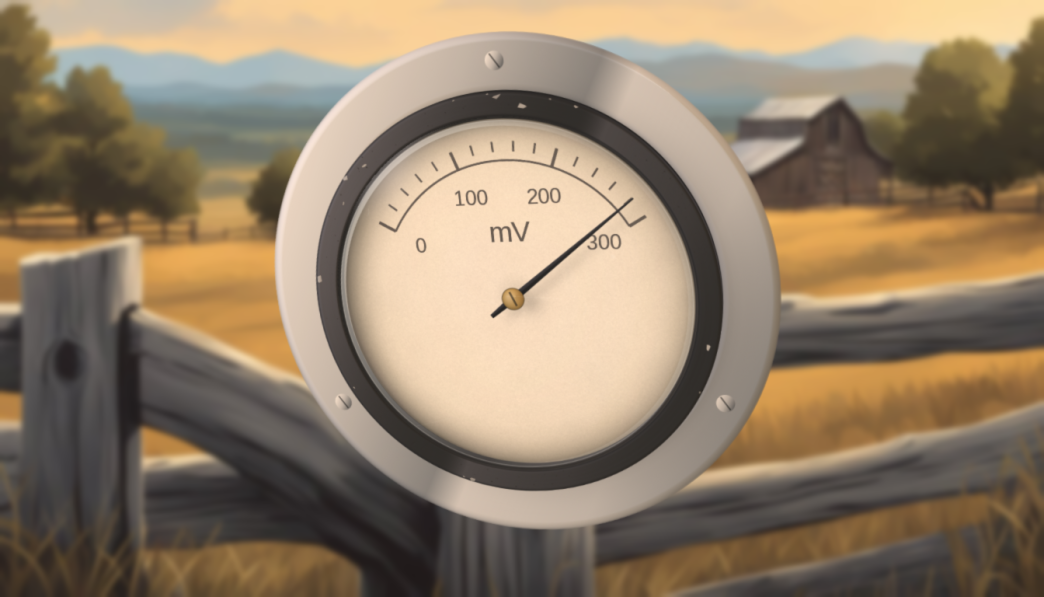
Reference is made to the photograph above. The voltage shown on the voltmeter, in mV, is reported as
280 mV
